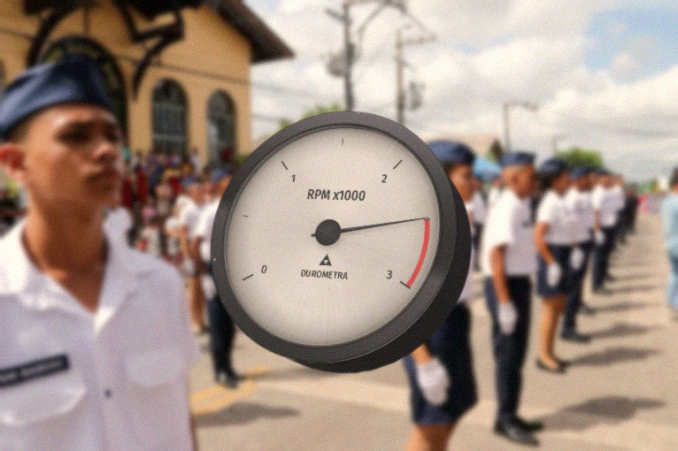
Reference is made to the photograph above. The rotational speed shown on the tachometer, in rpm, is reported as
2500 rpm
